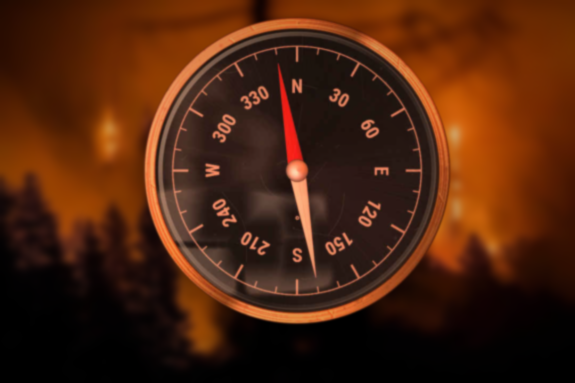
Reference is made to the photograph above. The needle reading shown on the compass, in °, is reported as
350 °
